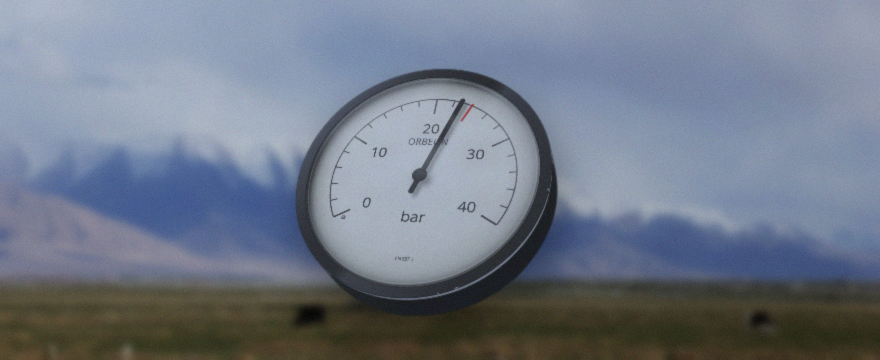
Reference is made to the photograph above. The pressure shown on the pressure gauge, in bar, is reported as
23 bar
